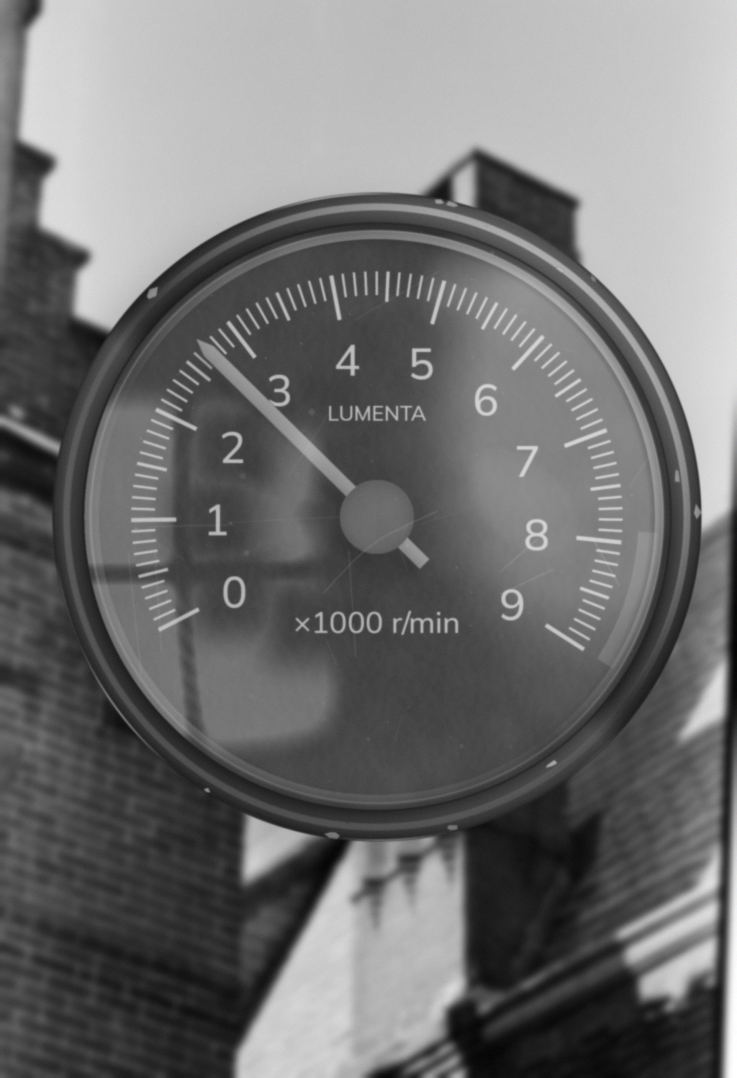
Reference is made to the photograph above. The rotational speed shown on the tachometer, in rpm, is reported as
2700 rpm
